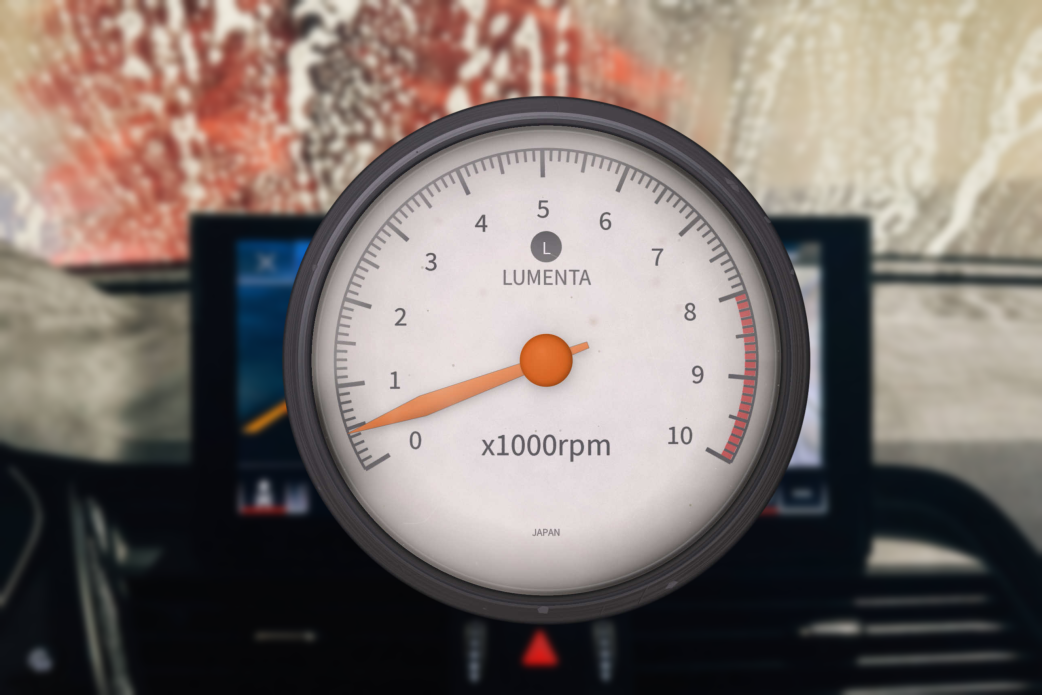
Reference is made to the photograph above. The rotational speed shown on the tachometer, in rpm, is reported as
450 rpm
